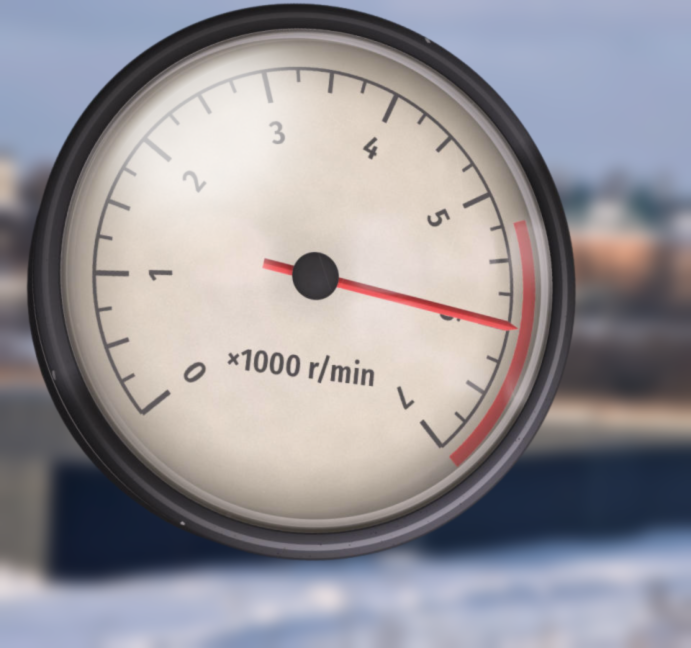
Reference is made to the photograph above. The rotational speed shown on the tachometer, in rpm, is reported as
6000 rpm
